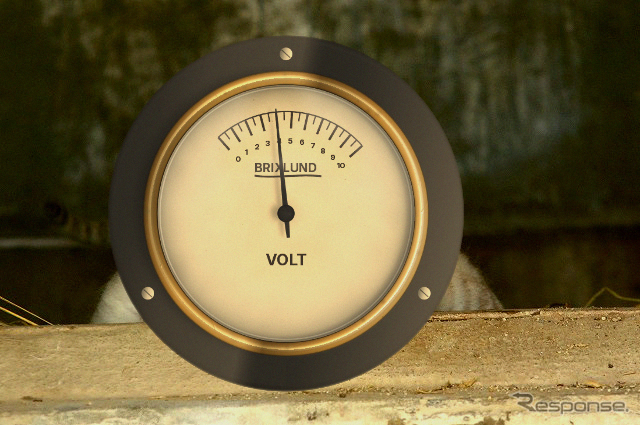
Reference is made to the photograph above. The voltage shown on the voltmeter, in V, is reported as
4 V
